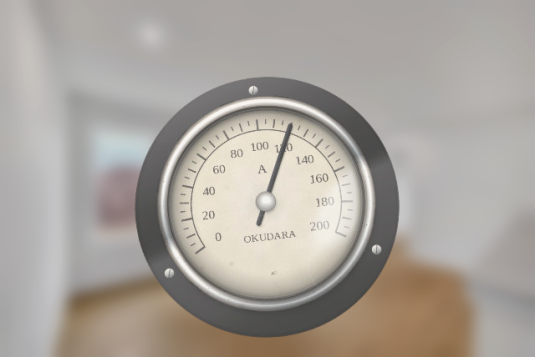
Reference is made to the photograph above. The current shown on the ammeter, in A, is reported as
120 A
